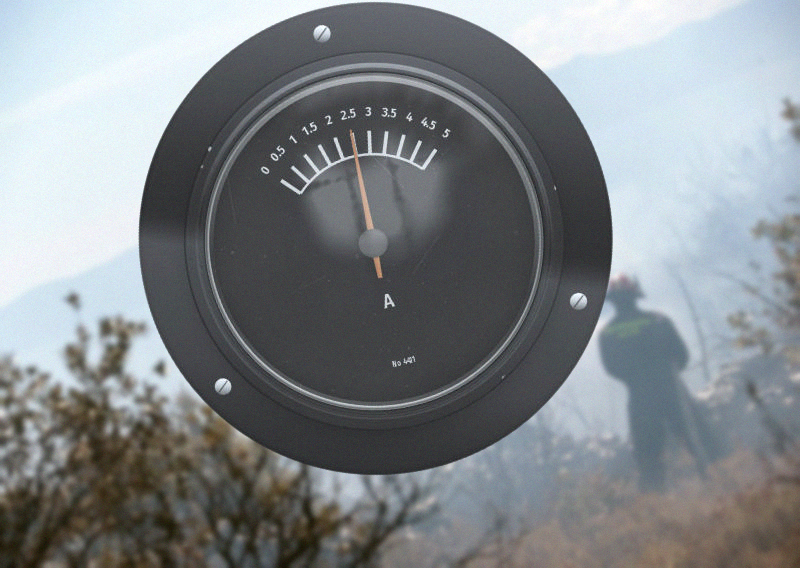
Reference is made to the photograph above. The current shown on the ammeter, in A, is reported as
2.5 A
